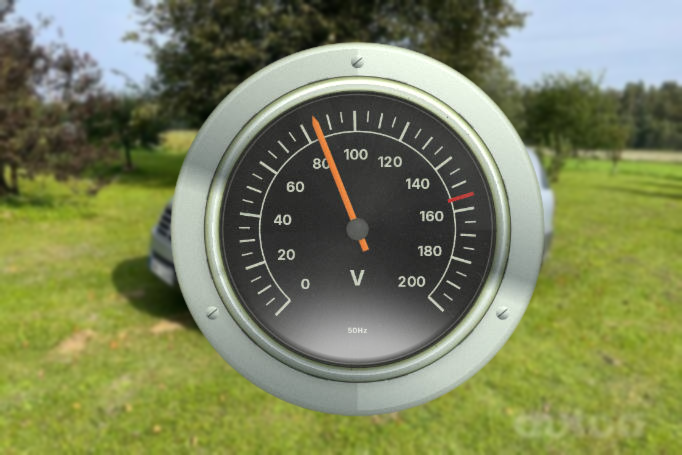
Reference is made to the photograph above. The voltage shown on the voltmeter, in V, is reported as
85 V
